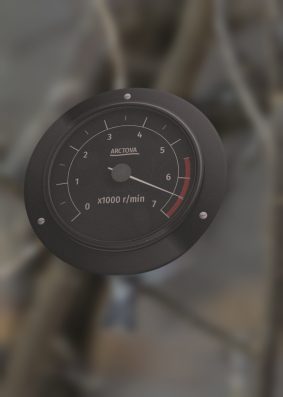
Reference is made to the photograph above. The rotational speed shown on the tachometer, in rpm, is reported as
6500 rpm
